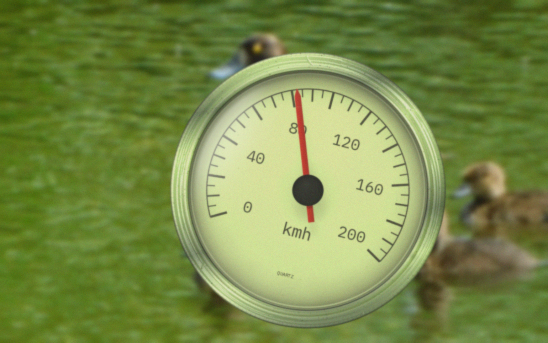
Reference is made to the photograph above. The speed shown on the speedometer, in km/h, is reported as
82.5 km/h
